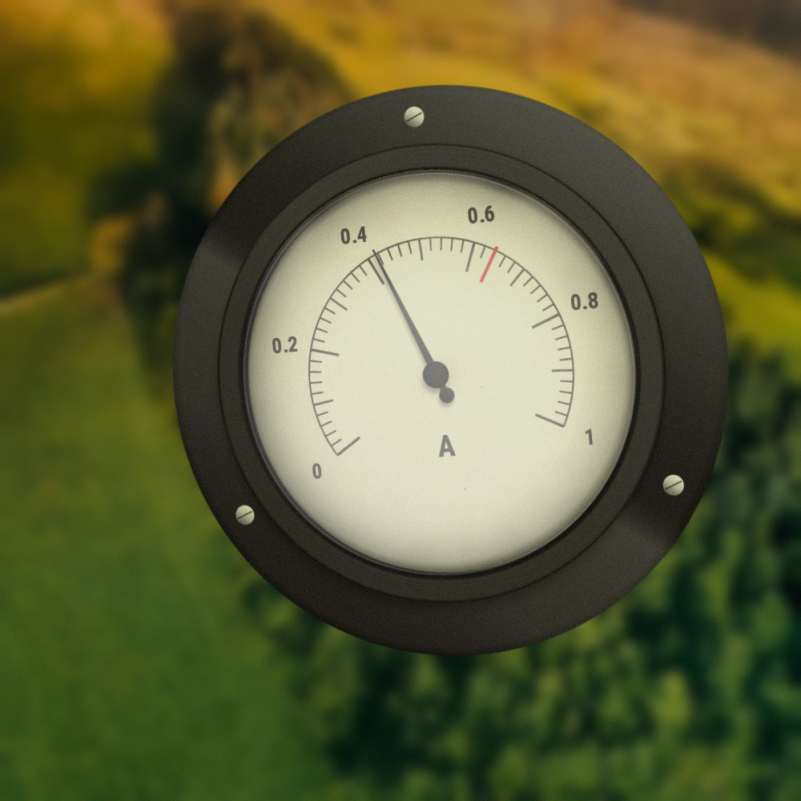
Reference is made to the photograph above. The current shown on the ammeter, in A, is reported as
0.42 A
